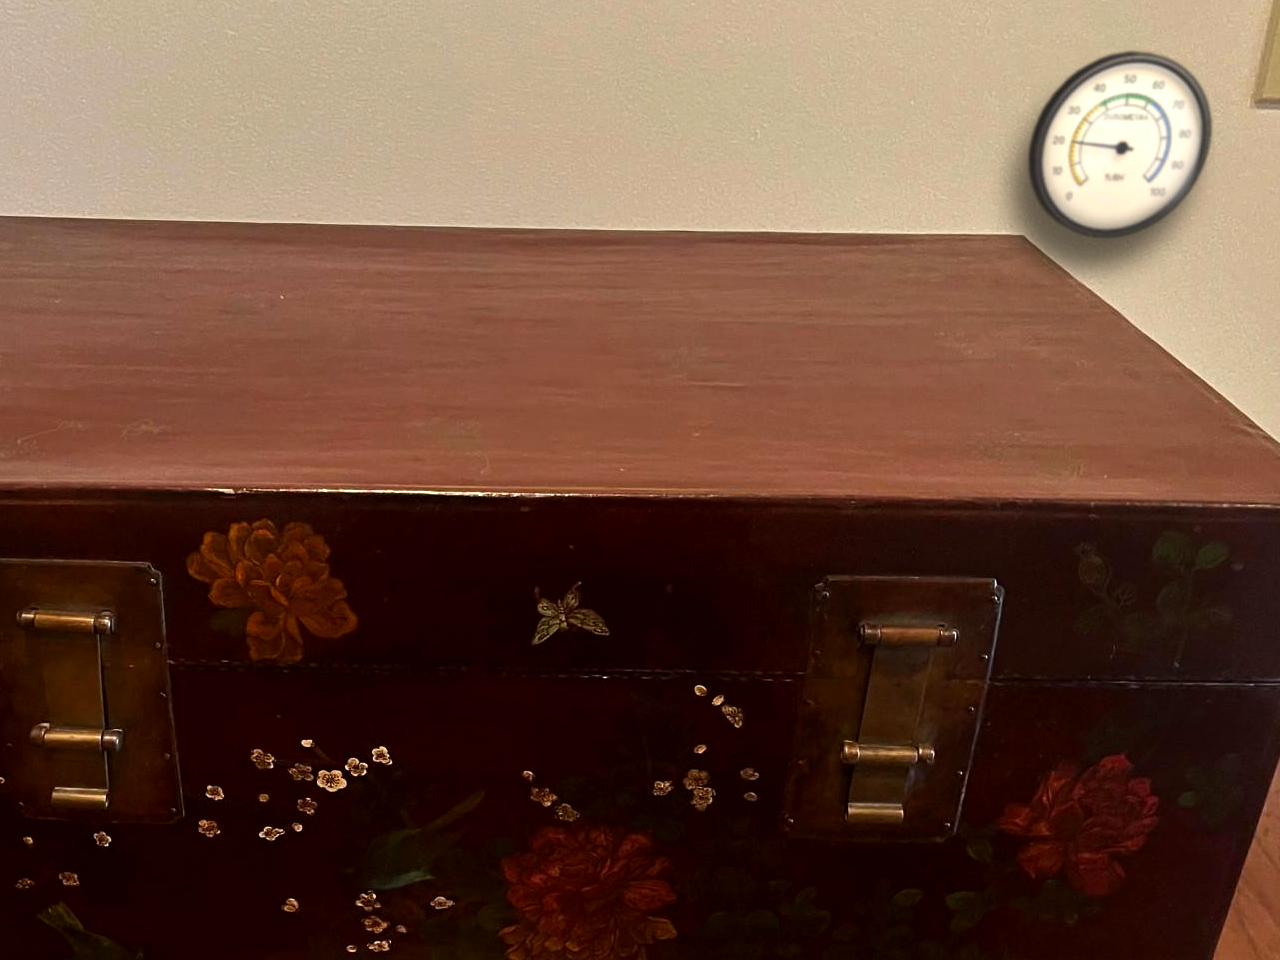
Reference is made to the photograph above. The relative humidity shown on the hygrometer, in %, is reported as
20 %
